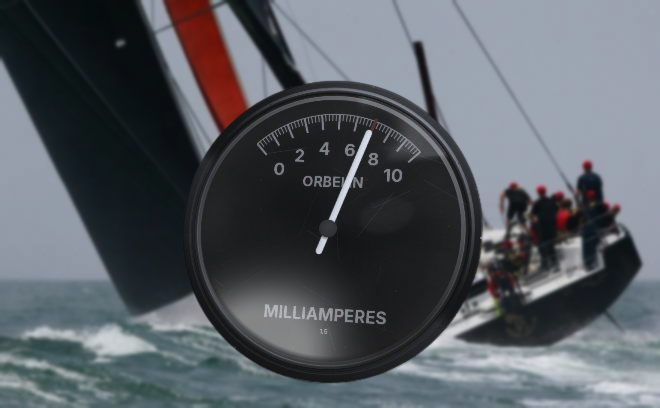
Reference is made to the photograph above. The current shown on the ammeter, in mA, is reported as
7 mA
